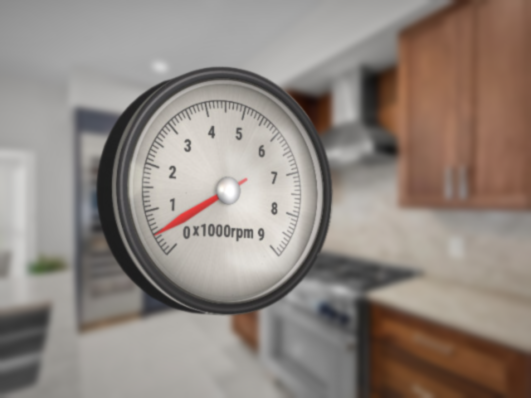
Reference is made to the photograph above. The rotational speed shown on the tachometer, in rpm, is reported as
500 rpm
